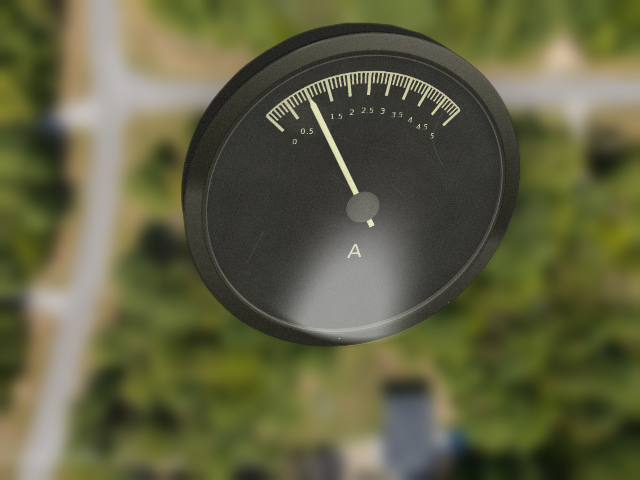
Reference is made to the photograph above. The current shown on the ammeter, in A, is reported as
1 A
